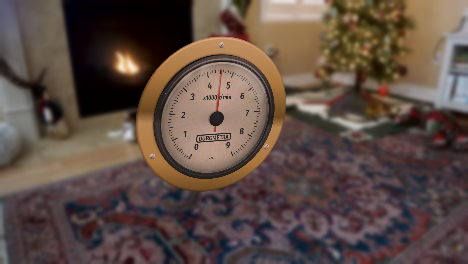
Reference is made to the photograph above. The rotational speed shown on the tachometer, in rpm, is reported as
4500 rpm
